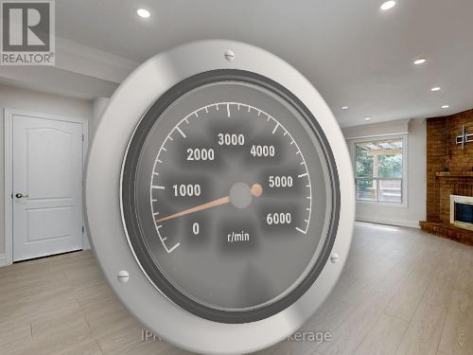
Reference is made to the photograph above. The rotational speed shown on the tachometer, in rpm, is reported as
500 rpm
